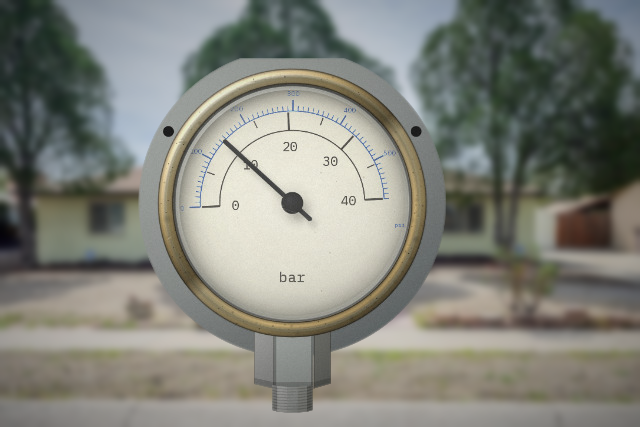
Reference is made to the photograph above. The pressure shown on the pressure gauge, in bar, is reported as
10 bar
